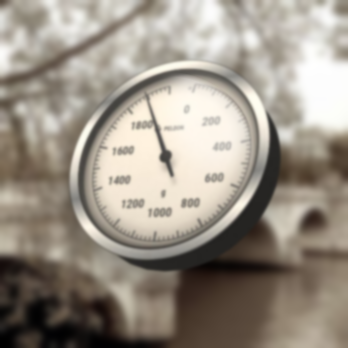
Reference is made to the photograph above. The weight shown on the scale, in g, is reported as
1900 g
